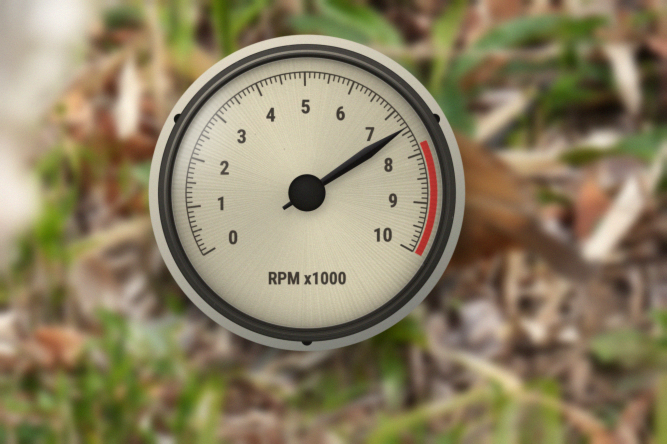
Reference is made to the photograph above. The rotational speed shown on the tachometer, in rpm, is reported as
7400 rpm
